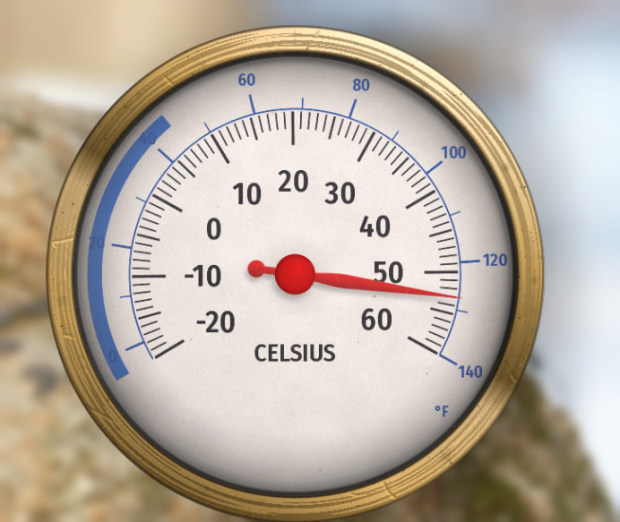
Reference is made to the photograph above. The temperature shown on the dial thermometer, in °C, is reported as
53 °C
